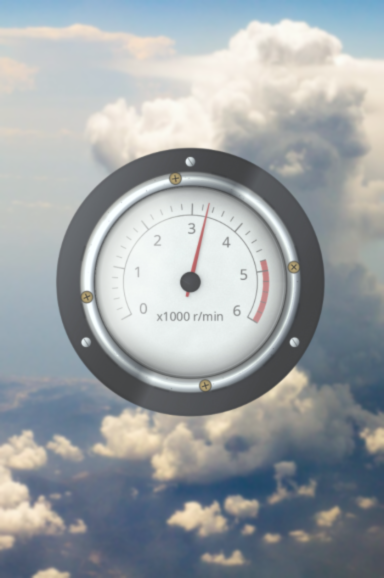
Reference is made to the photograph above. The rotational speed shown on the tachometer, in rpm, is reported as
3300 rpm
